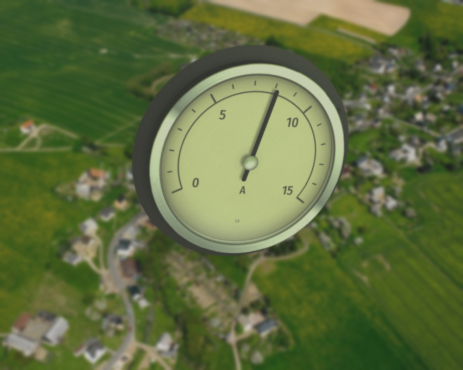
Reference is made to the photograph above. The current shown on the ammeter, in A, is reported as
8 A
